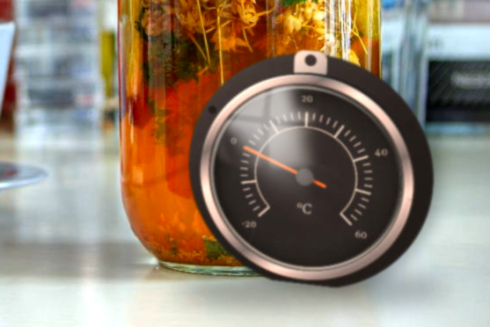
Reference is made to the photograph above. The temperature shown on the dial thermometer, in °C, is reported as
0 °C
